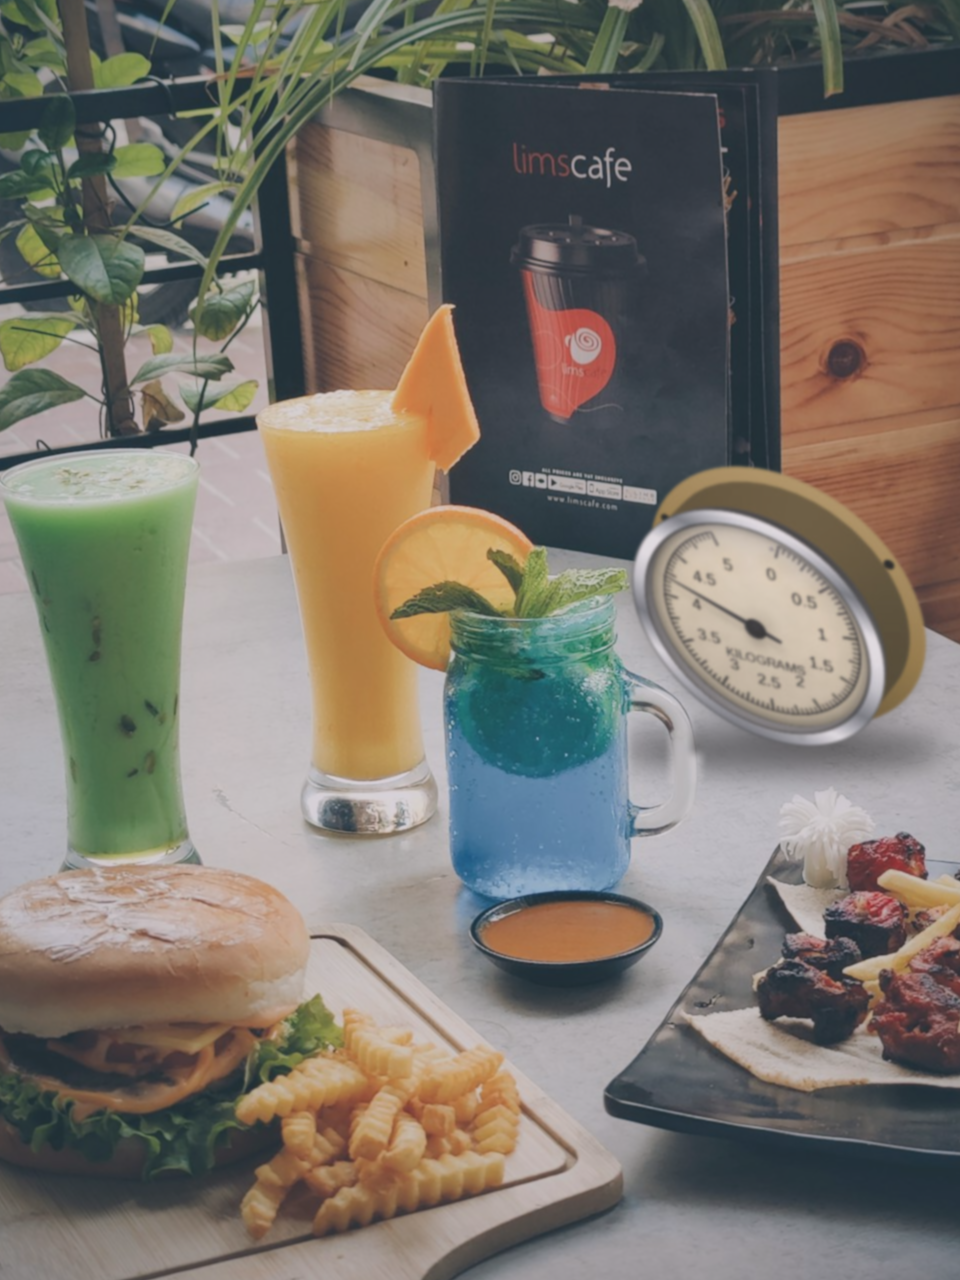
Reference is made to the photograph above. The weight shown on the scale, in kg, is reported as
4.25 kg
